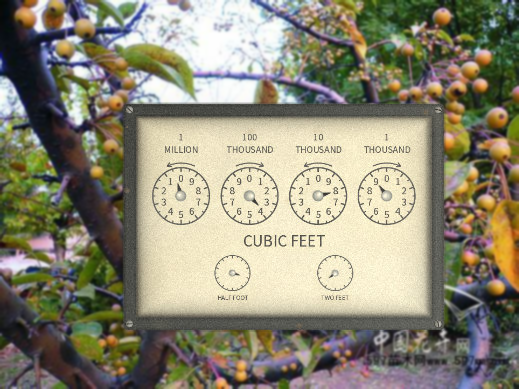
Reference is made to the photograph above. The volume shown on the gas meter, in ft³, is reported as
37900 ft³
